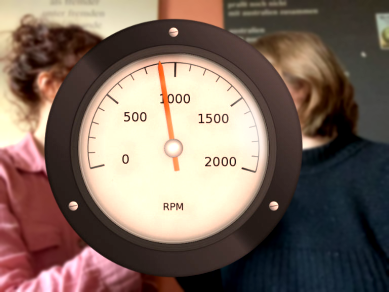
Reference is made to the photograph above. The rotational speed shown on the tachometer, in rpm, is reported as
900 rpm
